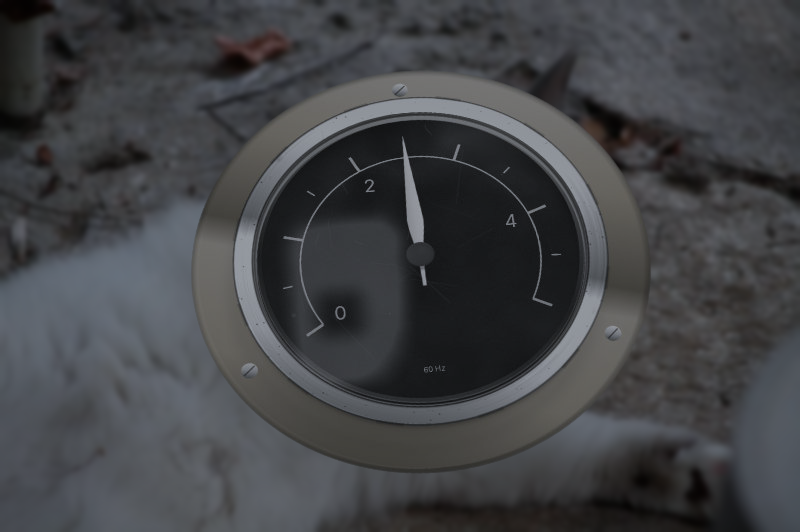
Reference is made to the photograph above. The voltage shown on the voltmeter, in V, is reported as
2.5 V
